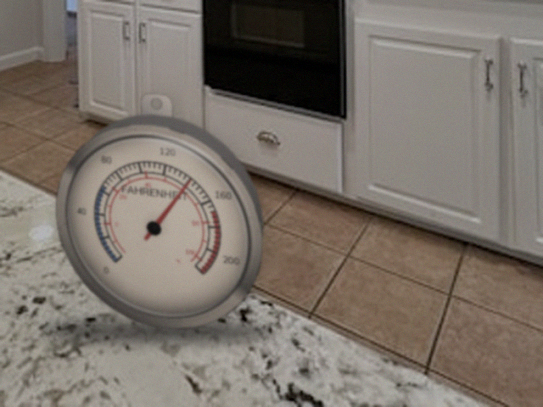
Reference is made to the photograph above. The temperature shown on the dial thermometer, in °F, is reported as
140 °F
